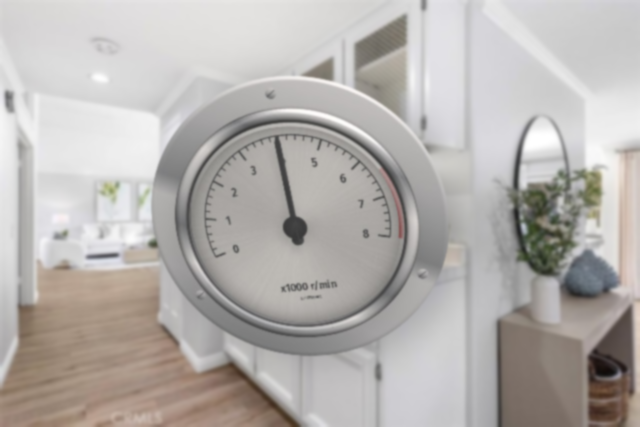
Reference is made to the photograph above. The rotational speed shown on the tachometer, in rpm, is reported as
4000 rpm
